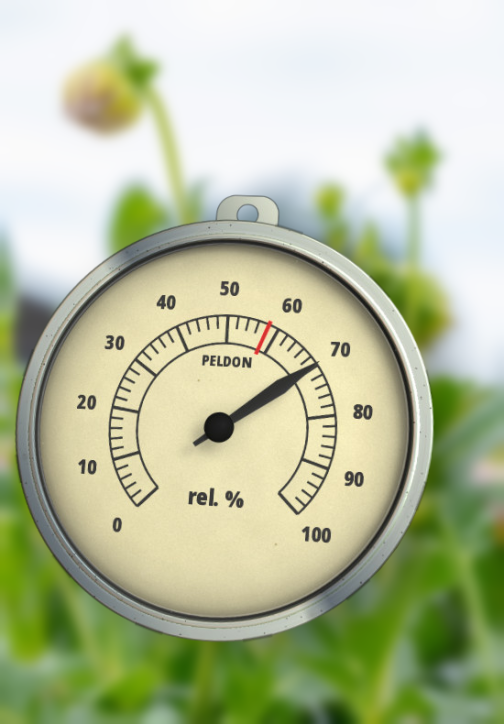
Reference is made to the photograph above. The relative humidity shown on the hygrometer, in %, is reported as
70 %
